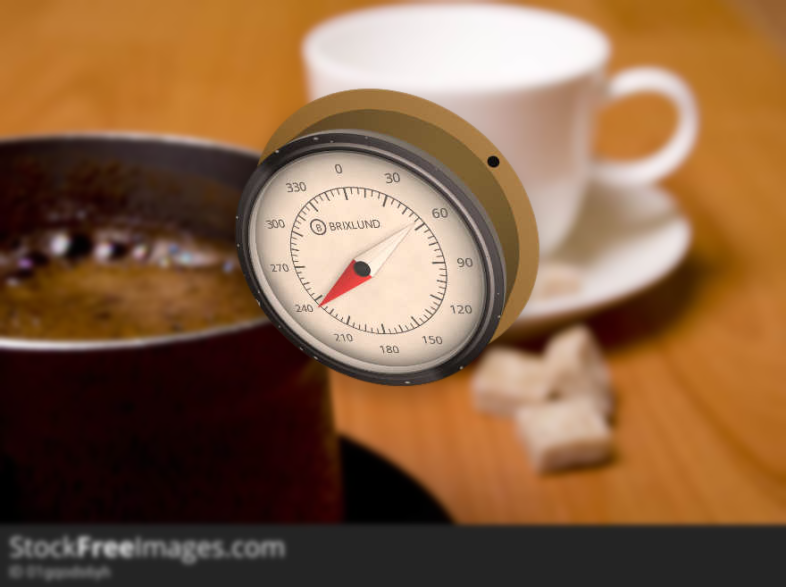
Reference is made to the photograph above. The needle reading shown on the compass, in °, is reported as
235 °
